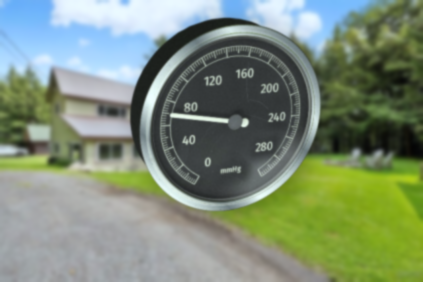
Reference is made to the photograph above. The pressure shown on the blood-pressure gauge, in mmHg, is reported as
70 mmHg
